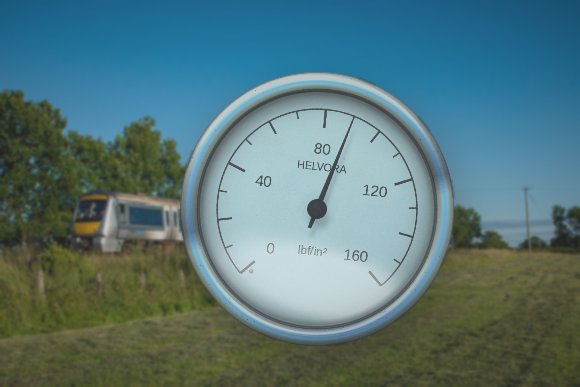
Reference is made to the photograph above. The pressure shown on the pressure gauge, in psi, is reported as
90 psi
